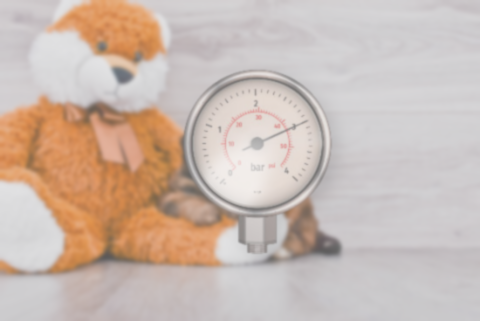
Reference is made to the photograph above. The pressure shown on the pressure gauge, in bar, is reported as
3 bar
